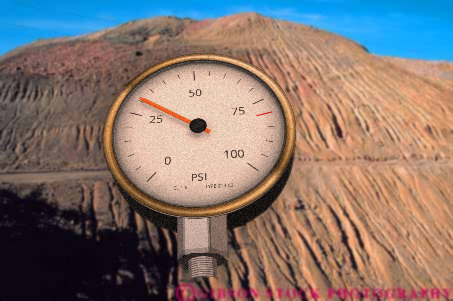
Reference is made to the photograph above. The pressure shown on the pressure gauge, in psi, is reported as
30 psi
